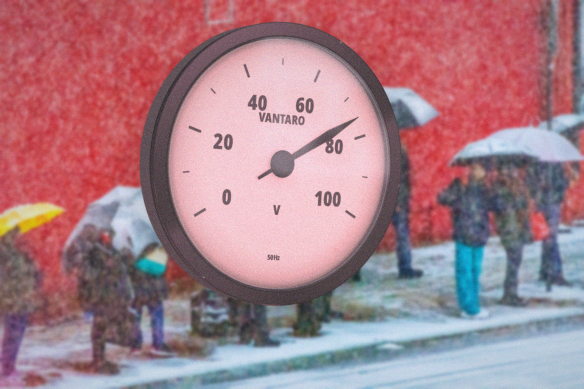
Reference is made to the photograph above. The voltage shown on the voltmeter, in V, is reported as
75 V
